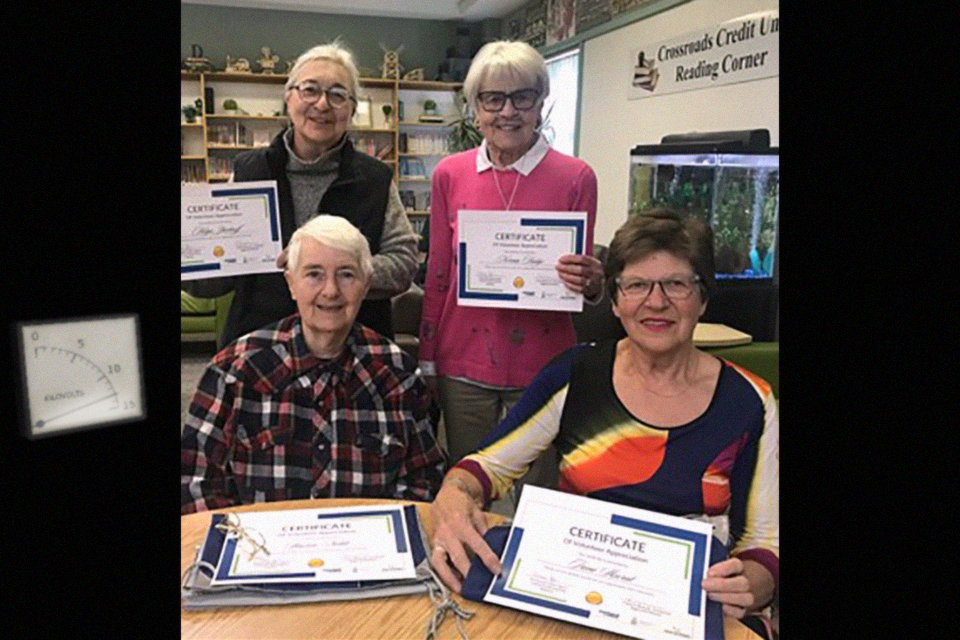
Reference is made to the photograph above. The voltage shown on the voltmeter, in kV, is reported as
13 kV
